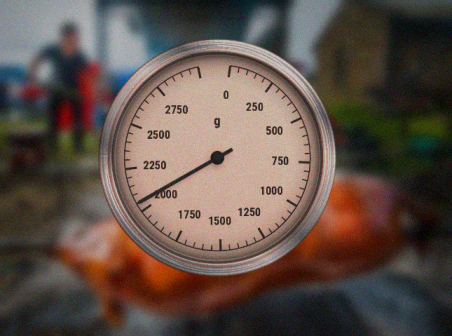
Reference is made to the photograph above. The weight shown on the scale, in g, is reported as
2050 g
